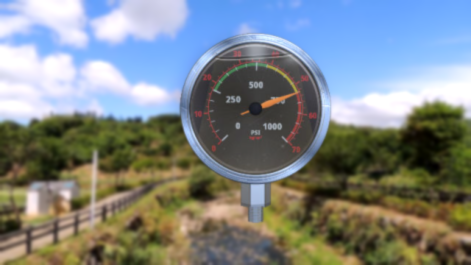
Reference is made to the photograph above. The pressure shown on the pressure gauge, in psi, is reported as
750 psi
